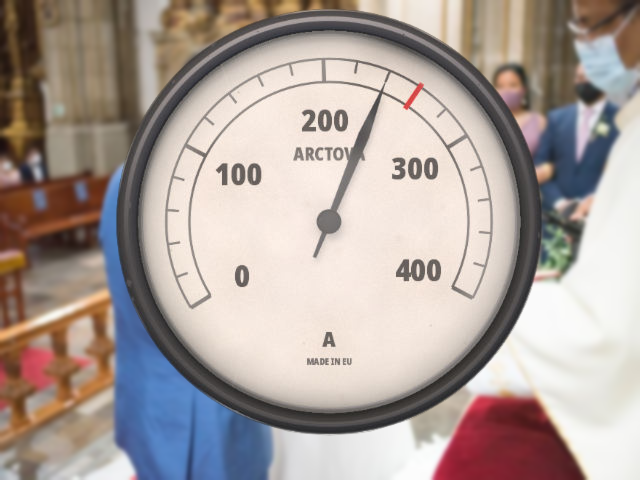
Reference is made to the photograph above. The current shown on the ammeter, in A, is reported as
240 A
